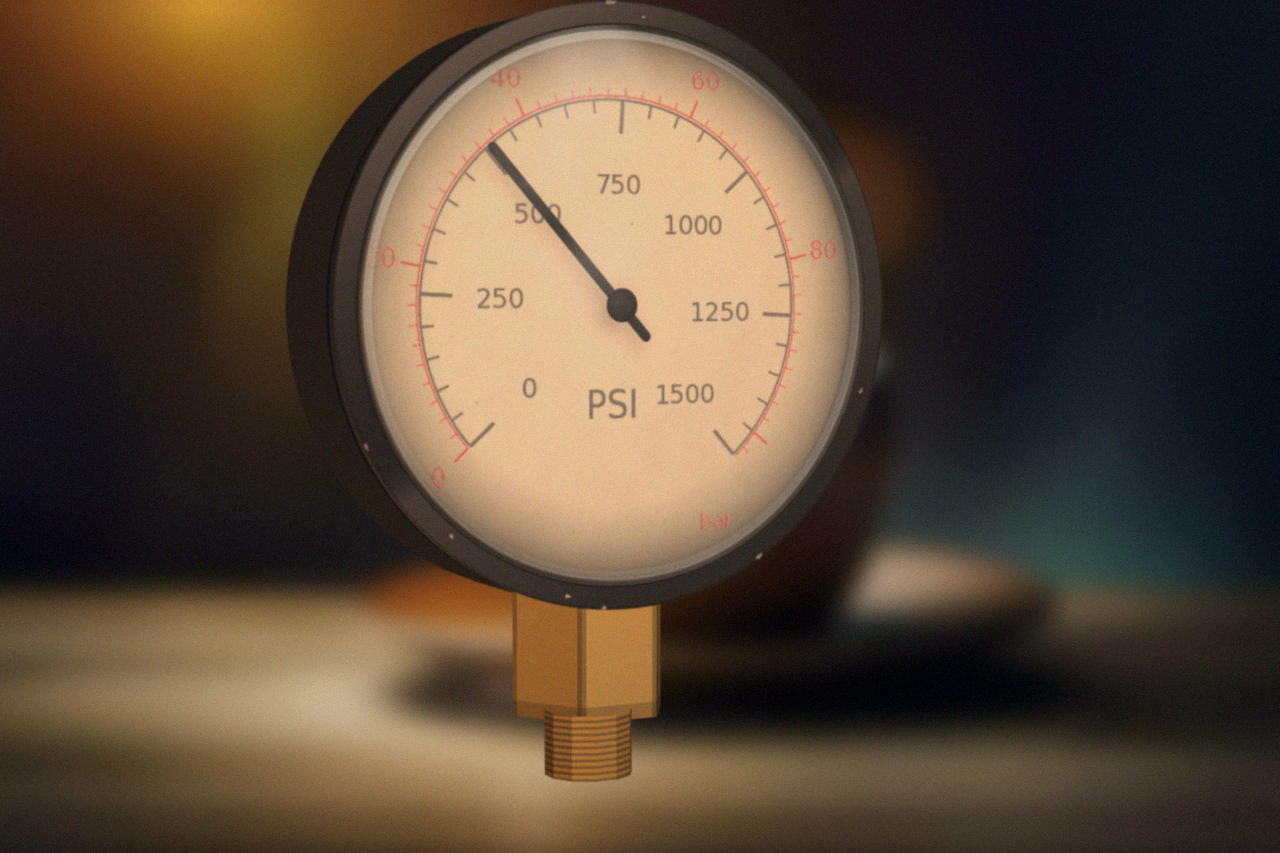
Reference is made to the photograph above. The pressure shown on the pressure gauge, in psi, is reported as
500 psi
